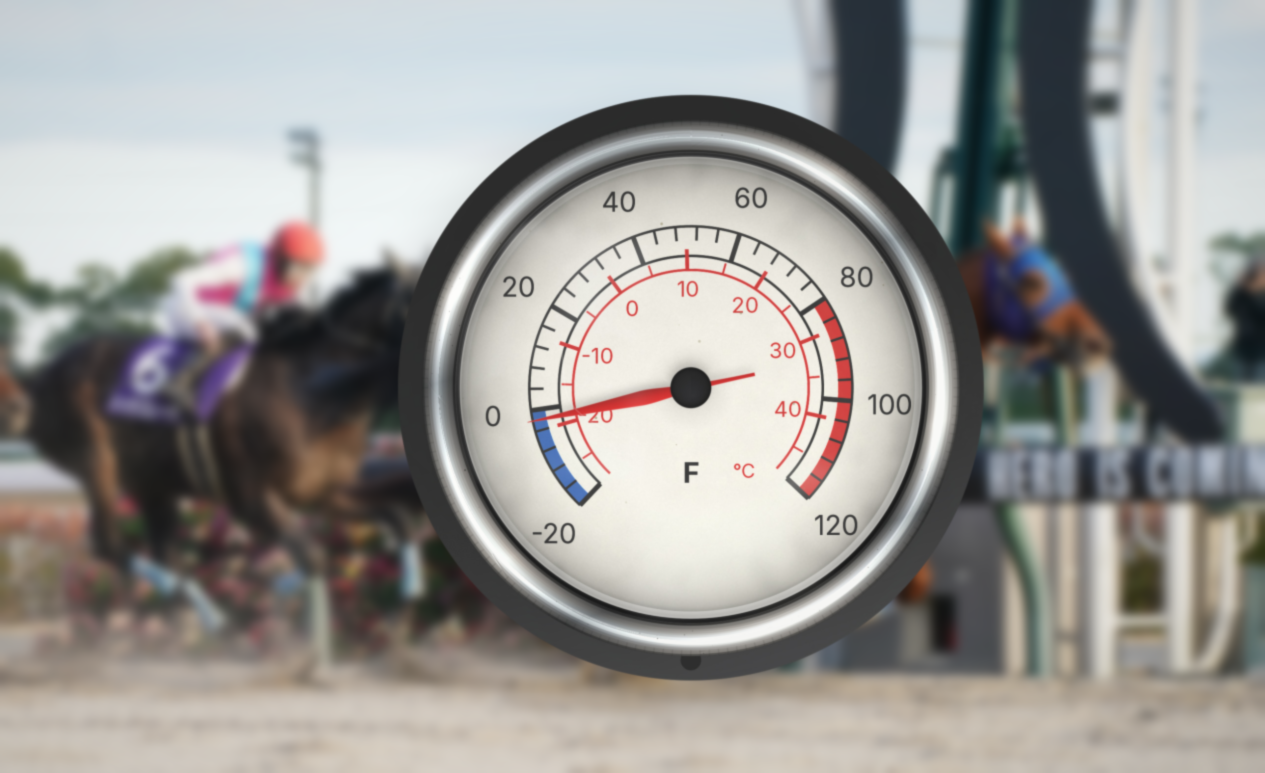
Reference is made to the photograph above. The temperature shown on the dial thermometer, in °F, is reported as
-2 °F
